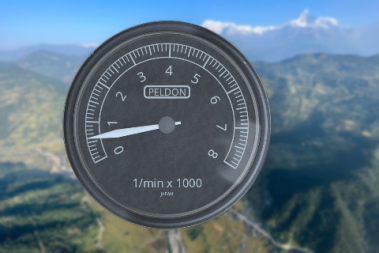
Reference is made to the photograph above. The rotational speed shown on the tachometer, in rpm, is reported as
600 rpm
